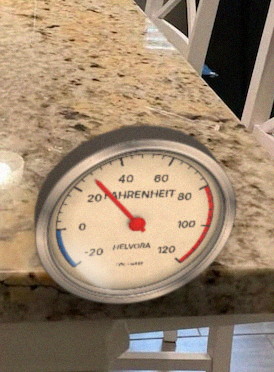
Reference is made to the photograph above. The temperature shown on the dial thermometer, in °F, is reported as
28 °F
